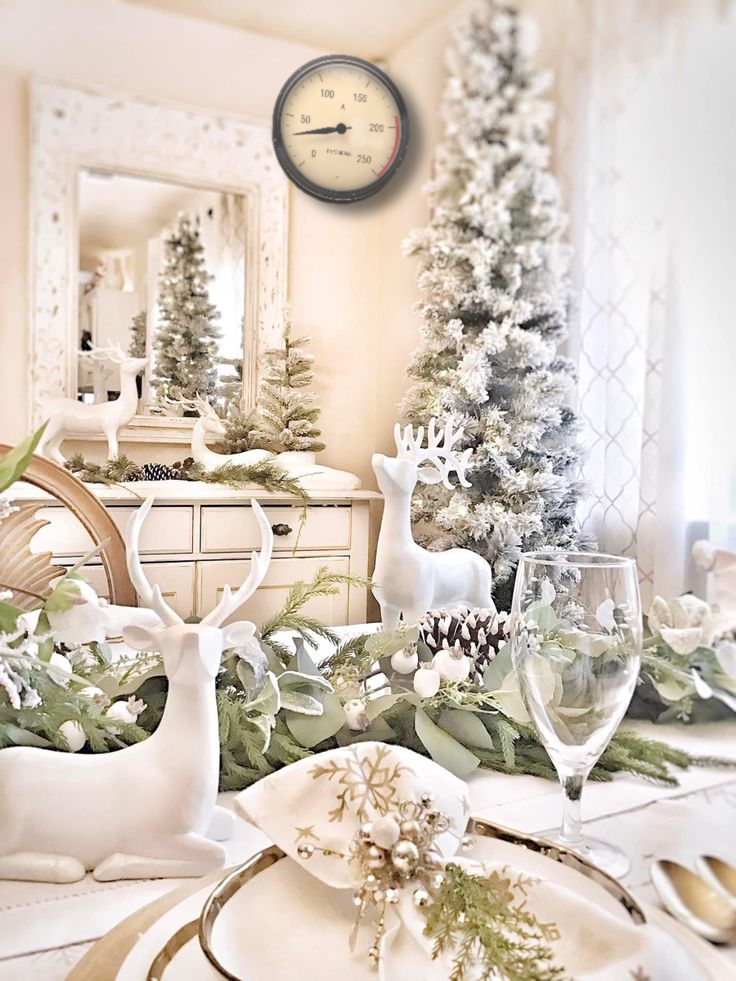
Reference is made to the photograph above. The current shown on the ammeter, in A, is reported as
30 A
